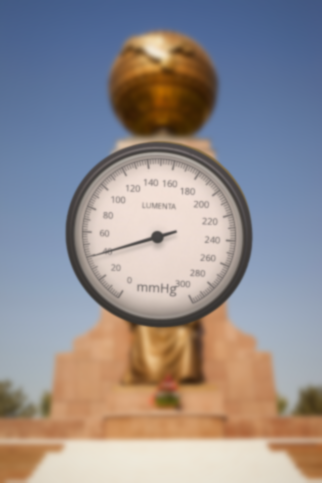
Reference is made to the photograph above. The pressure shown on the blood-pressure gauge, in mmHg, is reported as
40 mmHg
